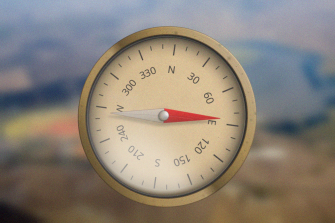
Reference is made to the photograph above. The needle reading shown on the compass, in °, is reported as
85 °
